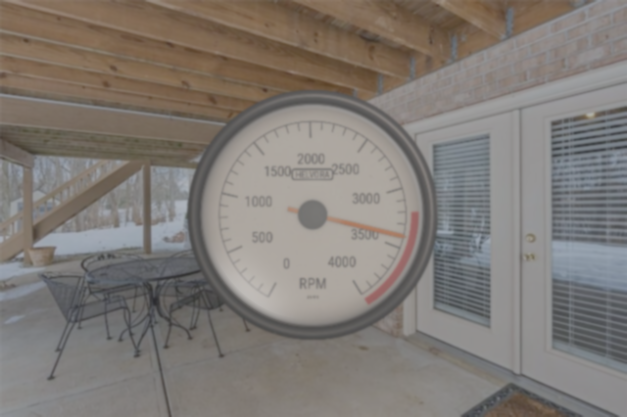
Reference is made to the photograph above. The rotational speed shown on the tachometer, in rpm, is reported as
3400 rpm
